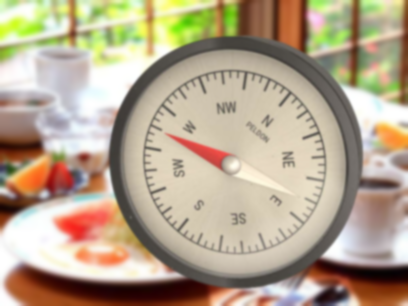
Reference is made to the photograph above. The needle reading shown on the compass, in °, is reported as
255 °
